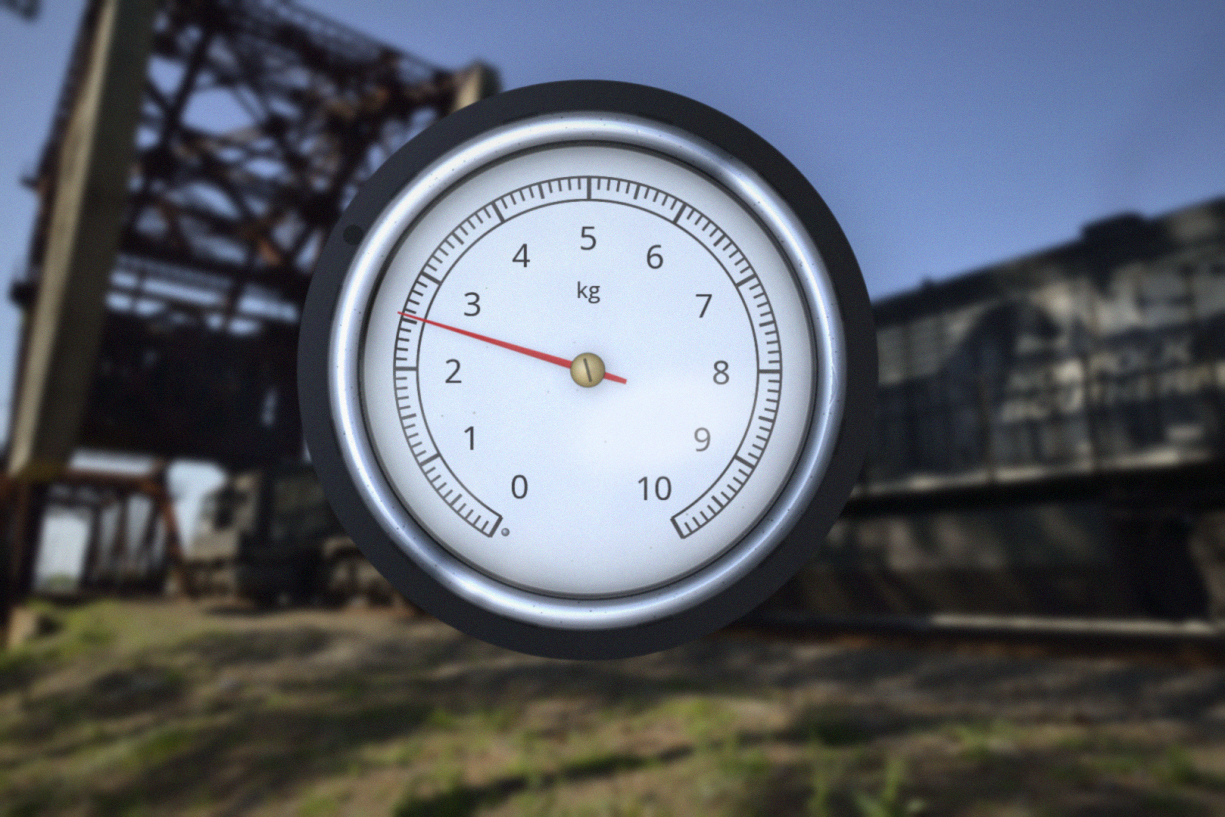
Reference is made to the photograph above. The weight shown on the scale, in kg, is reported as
2.55 kg
